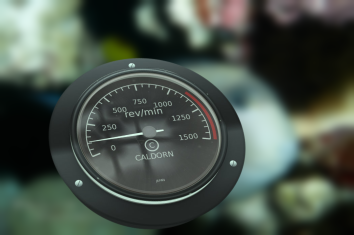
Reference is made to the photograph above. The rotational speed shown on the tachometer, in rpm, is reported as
100 rpm
